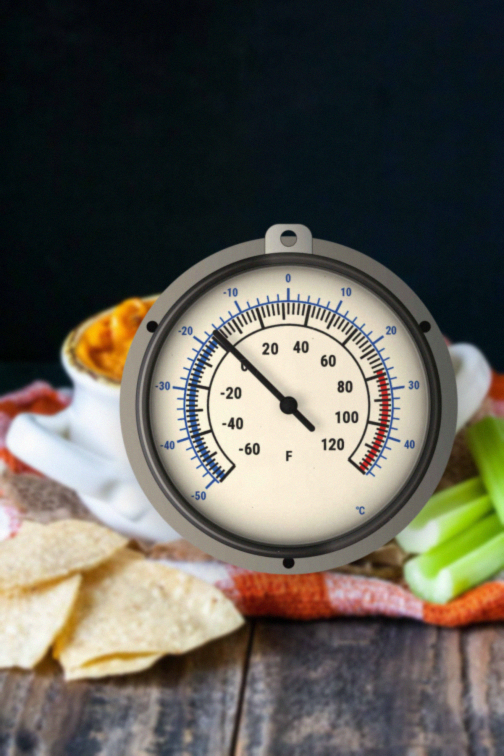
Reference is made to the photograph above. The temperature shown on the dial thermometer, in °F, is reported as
2 °F
